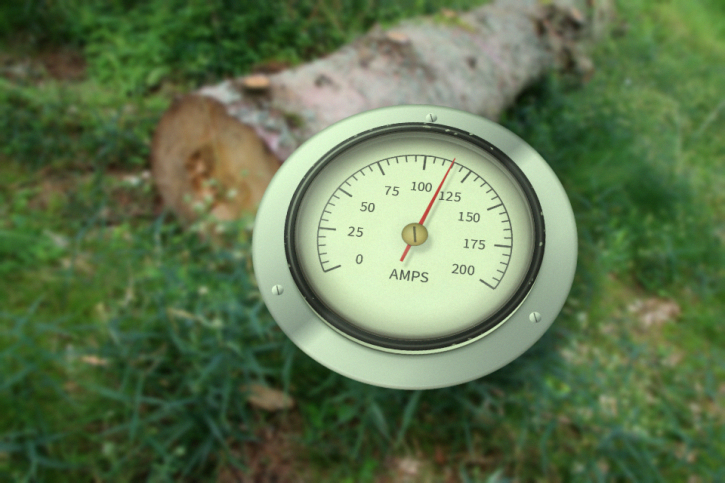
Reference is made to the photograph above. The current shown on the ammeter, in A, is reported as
115 A
